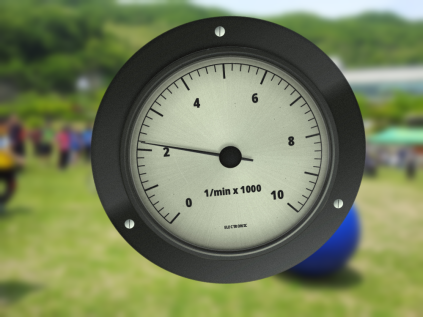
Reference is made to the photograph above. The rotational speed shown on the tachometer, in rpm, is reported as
2200 rpm
